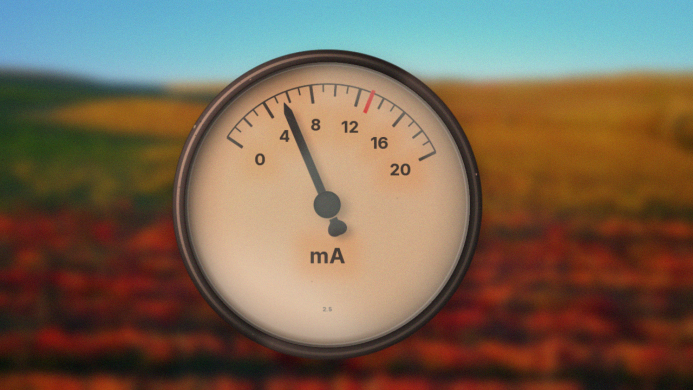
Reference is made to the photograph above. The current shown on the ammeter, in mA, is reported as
5.5 mA
